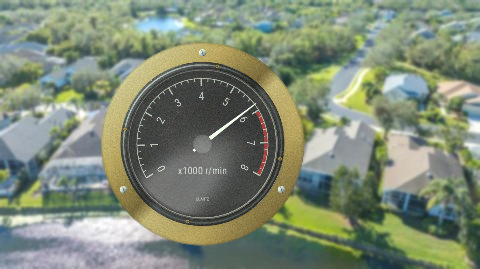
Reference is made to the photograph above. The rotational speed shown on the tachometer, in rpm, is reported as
5800 rpm
